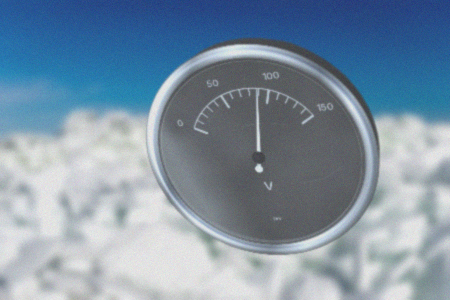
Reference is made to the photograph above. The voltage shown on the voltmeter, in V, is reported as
90 V
